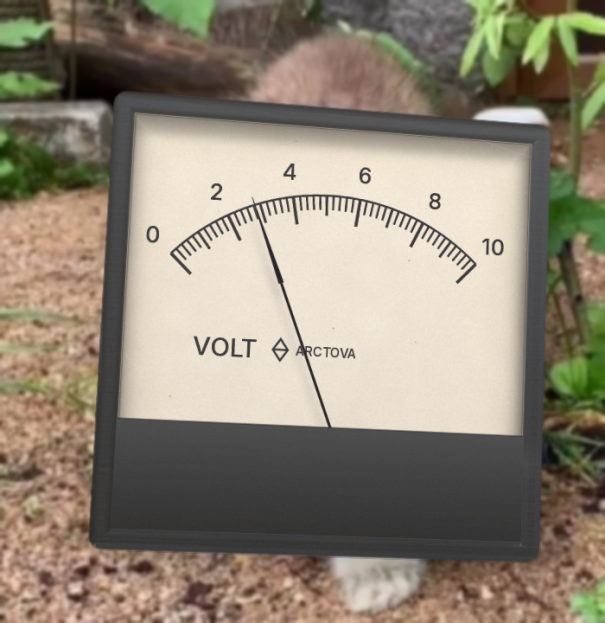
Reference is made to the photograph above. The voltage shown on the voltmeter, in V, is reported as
2.8 V
